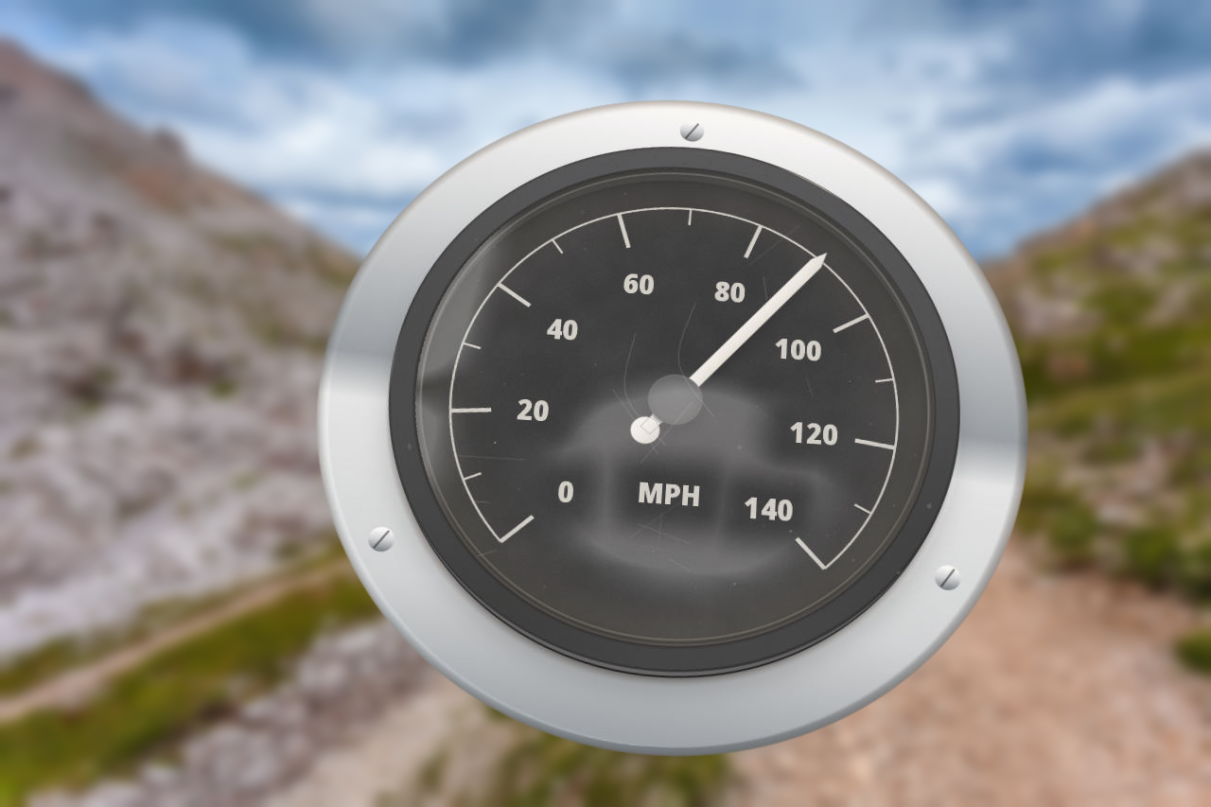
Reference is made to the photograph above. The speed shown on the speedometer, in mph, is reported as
90 mph
